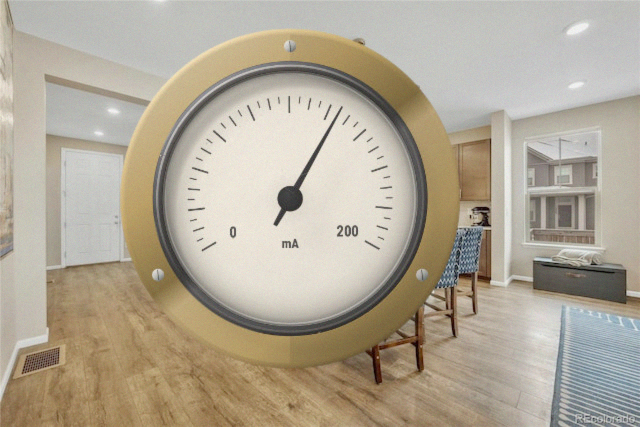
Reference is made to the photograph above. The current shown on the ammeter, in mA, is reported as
125 mA
